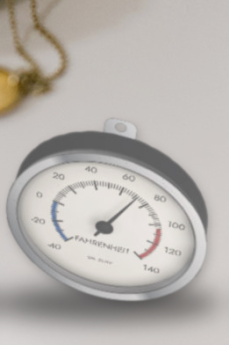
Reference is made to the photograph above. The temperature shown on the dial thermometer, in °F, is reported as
70 °F
